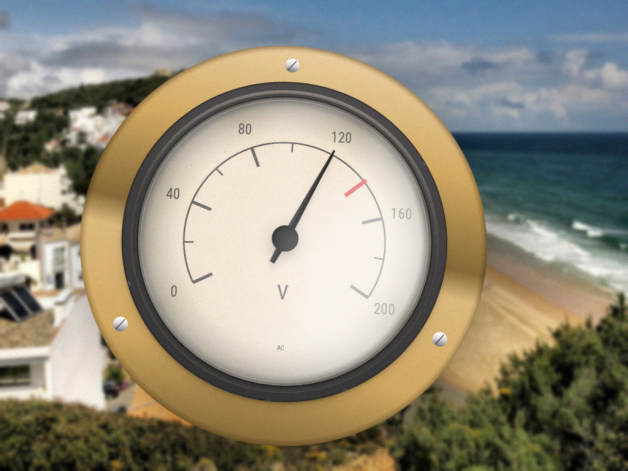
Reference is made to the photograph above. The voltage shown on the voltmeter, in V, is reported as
120 V
